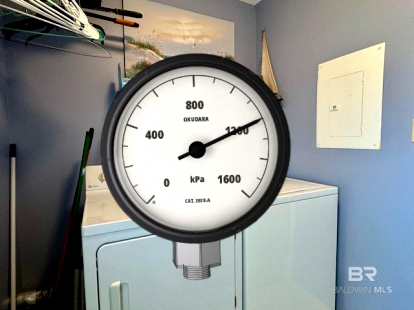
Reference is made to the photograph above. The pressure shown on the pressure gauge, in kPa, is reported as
1200 kPa
